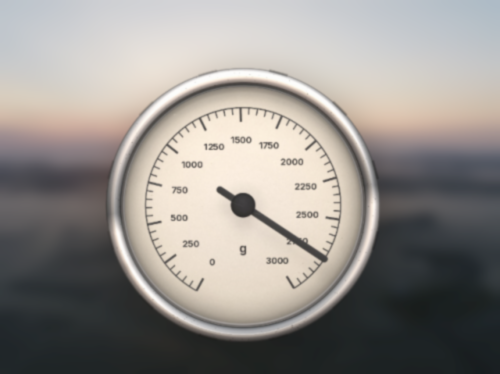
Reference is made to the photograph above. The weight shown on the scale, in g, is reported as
2750 g
